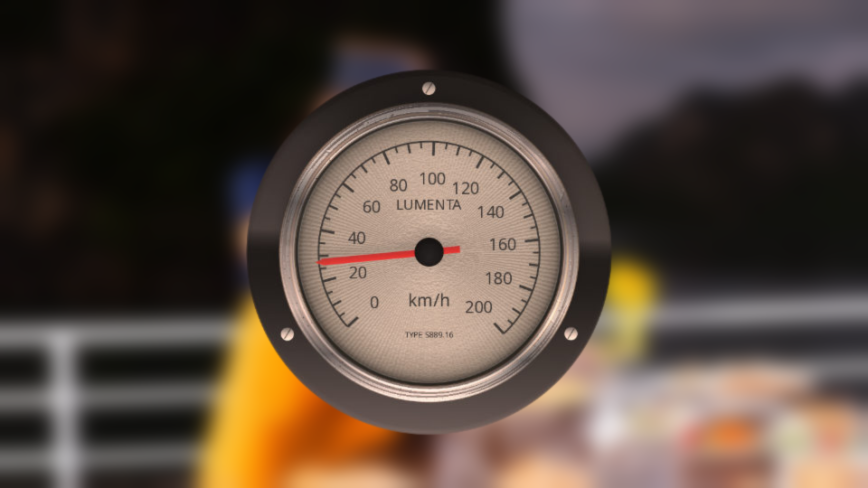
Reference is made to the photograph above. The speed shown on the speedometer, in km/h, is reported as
27.5 km/h
